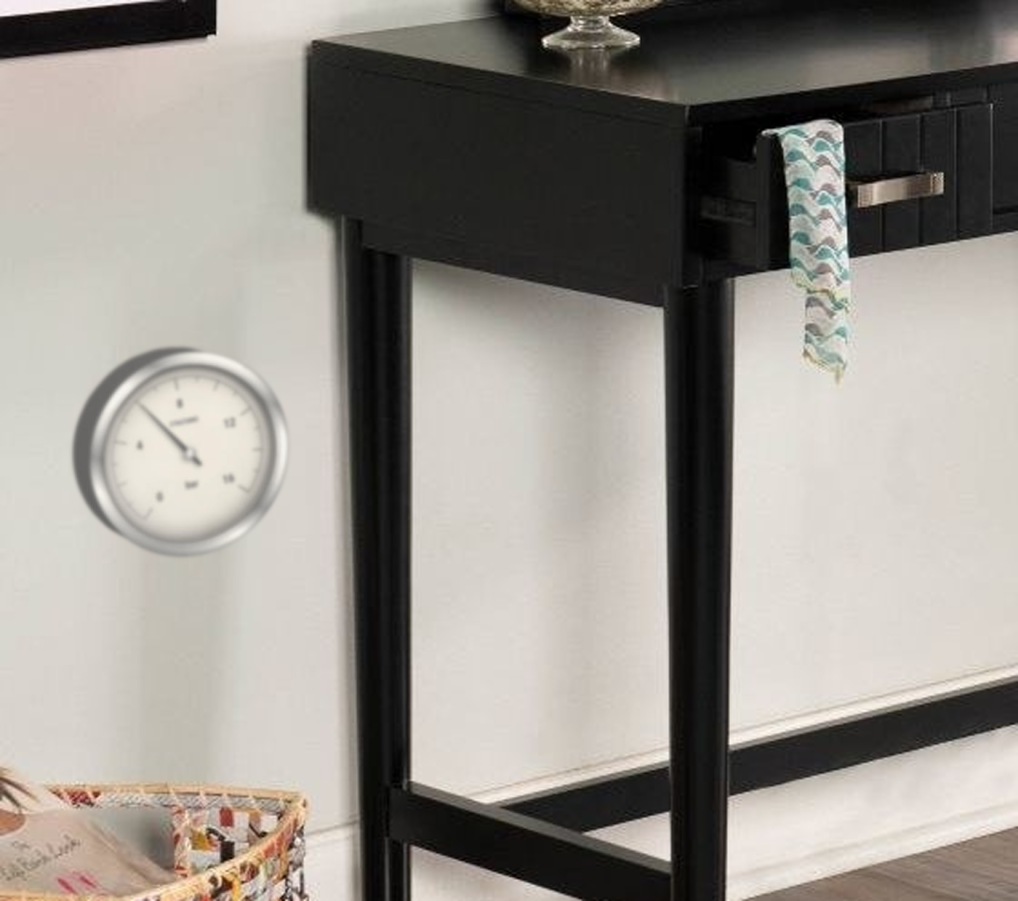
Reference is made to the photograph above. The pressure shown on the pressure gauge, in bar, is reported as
6 bar
